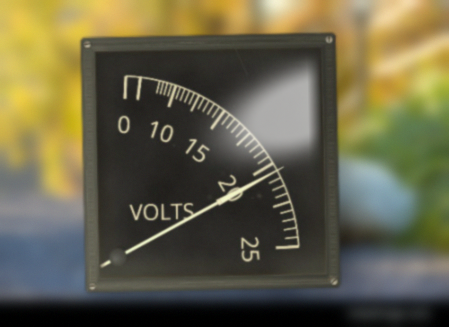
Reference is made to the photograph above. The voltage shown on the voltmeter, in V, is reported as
20.5 V
